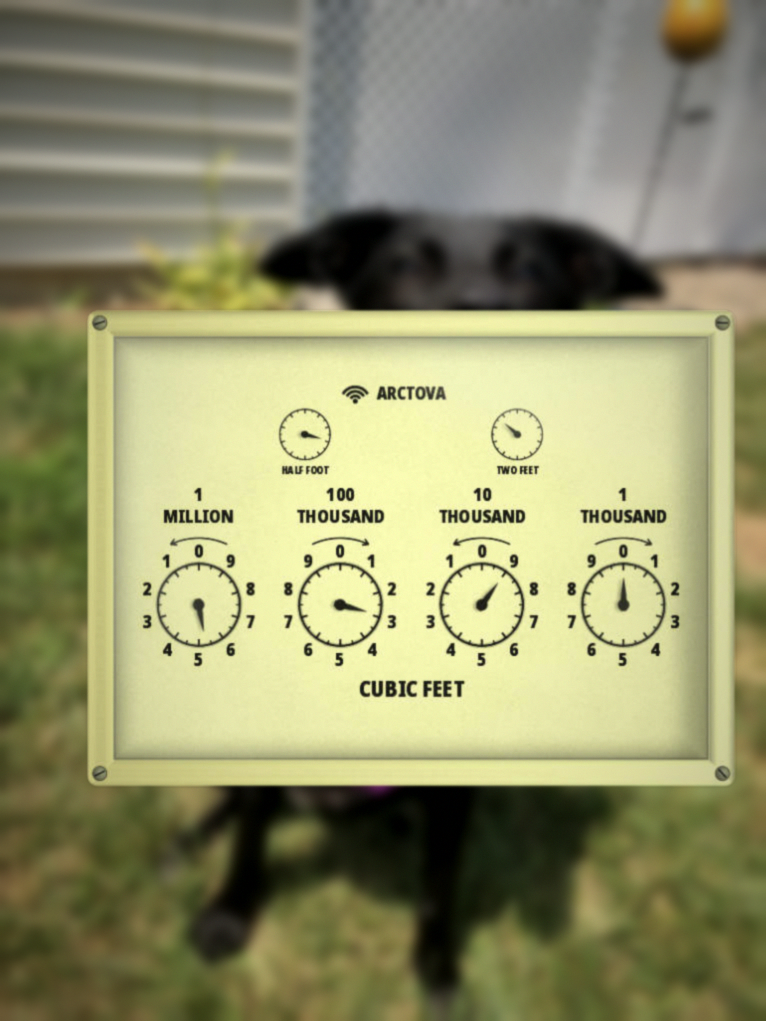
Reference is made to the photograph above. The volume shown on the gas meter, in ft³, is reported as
529000 ft³
